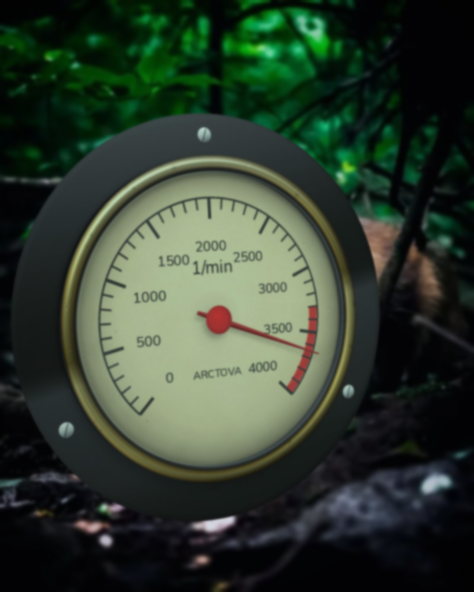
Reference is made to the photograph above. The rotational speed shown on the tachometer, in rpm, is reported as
3650 rpm
